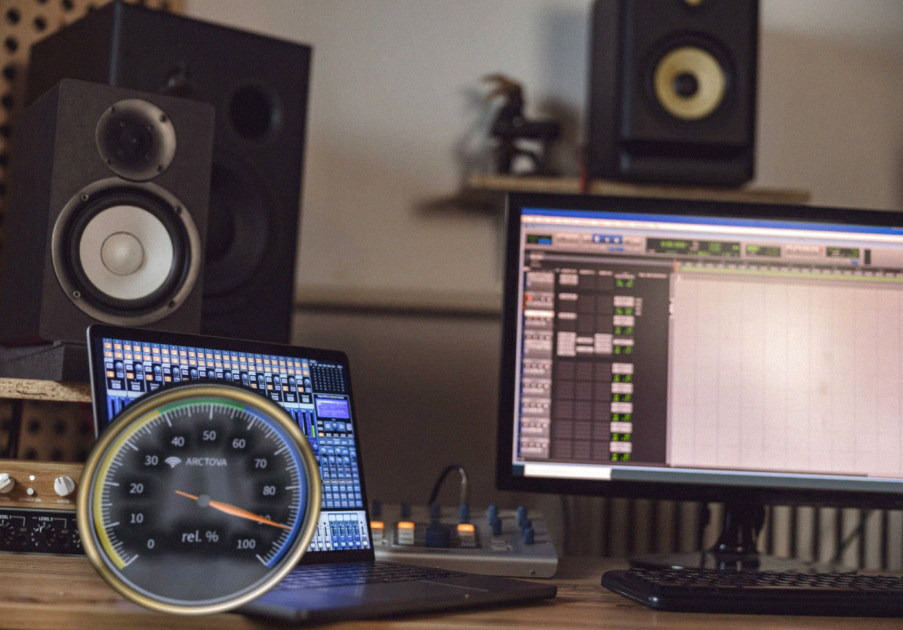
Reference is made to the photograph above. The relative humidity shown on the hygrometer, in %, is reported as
90 %
